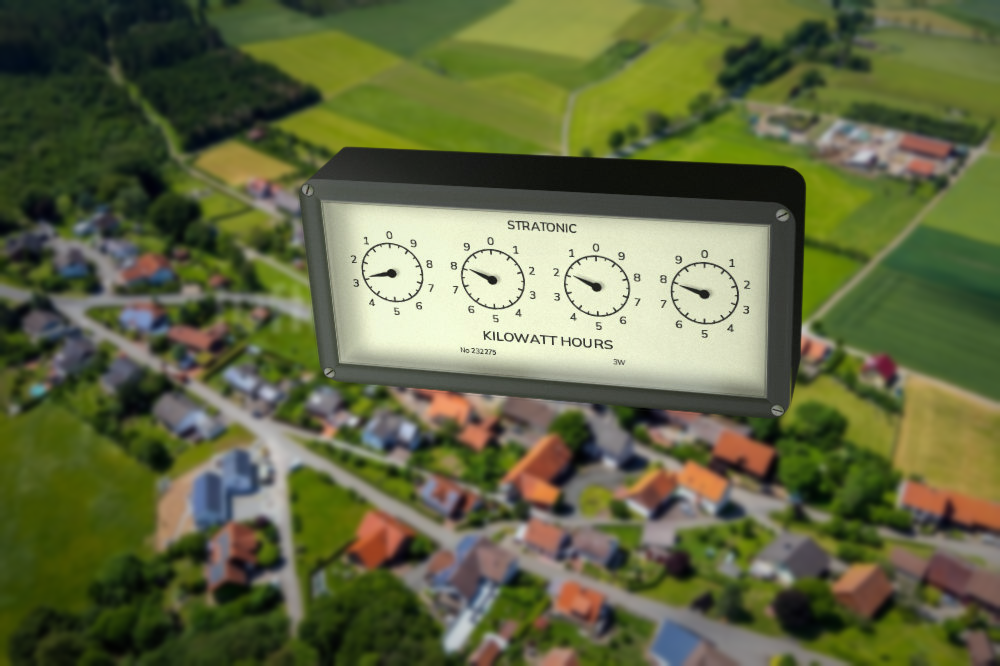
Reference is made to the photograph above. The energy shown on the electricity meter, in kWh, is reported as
2818 kWh
